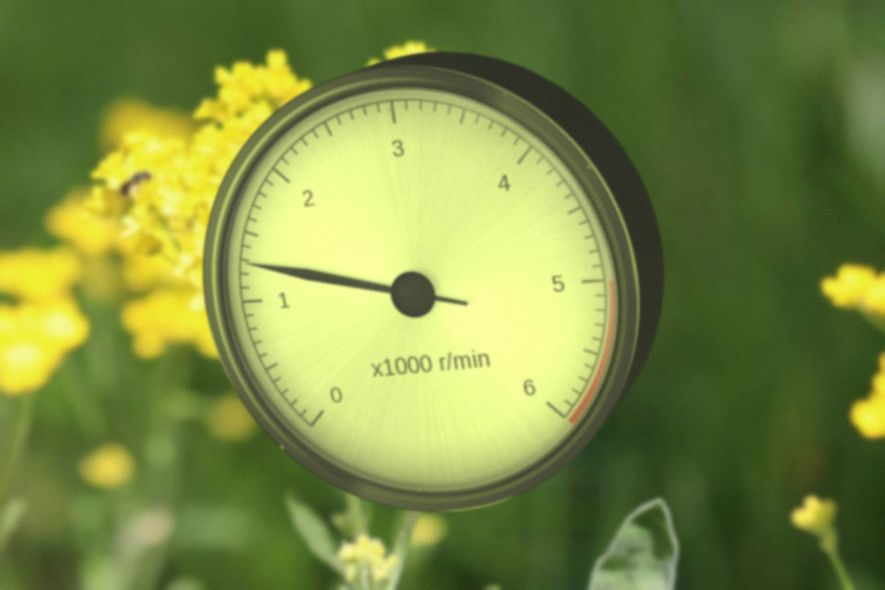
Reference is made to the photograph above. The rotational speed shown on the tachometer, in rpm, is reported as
1300 rpm
